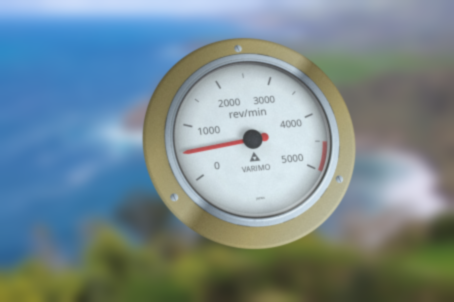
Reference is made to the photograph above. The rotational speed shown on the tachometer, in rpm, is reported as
500 rpm
